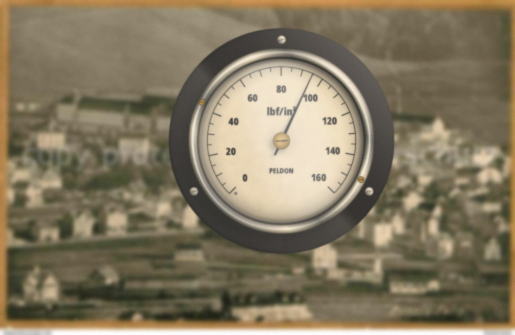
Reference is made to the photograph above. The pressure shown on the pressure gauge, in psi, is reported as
95 psi
